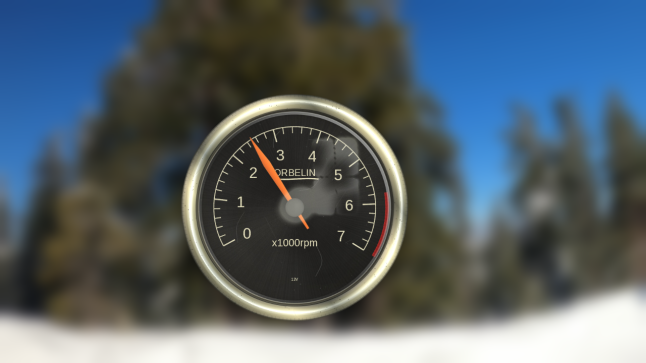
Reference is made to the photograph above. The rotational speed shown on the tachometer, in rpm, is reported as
2500 rpm
